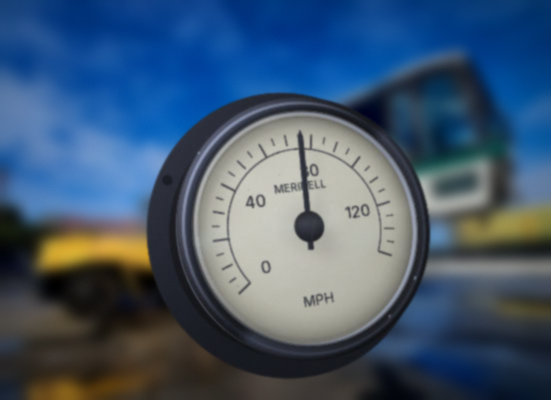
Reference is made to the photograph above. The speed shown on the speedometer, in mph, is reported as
75 mph
